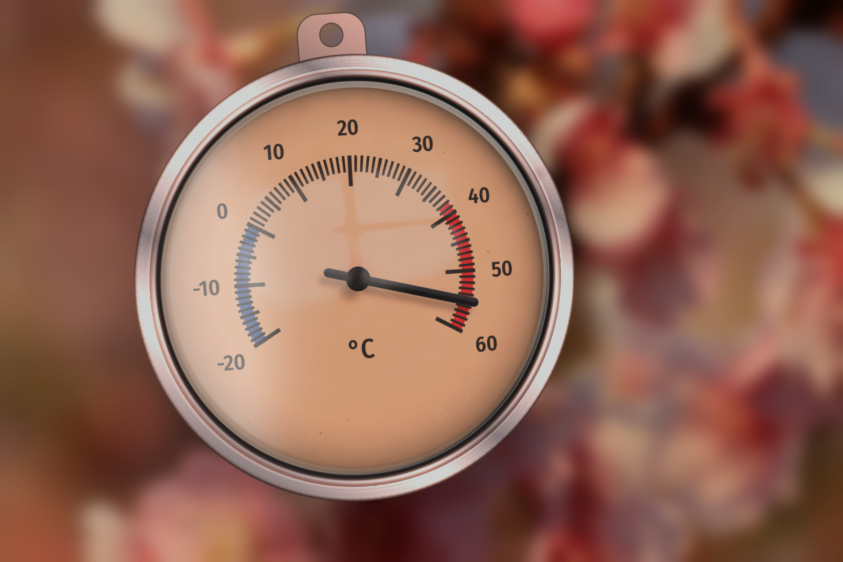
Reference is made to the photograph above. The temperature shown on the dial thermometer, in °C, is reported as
55 °C
